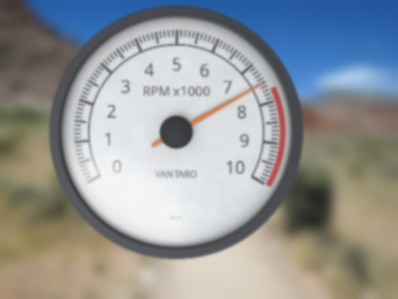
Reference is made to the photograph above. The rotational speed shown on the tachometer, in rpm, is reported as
7500 rpm
